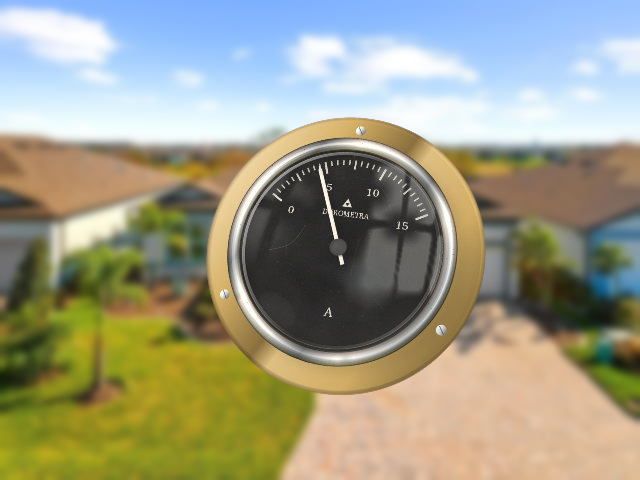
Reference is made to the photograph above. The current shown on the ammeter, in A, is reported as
4.5 A
